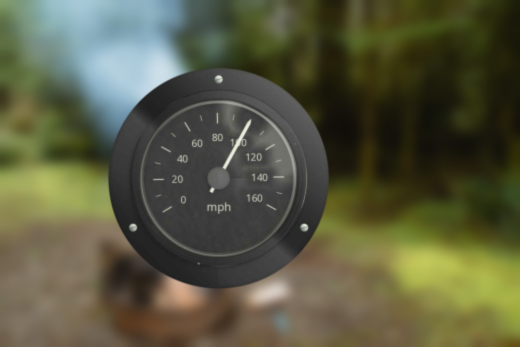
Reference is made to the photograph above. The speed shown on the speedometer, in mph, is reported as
100 mph
